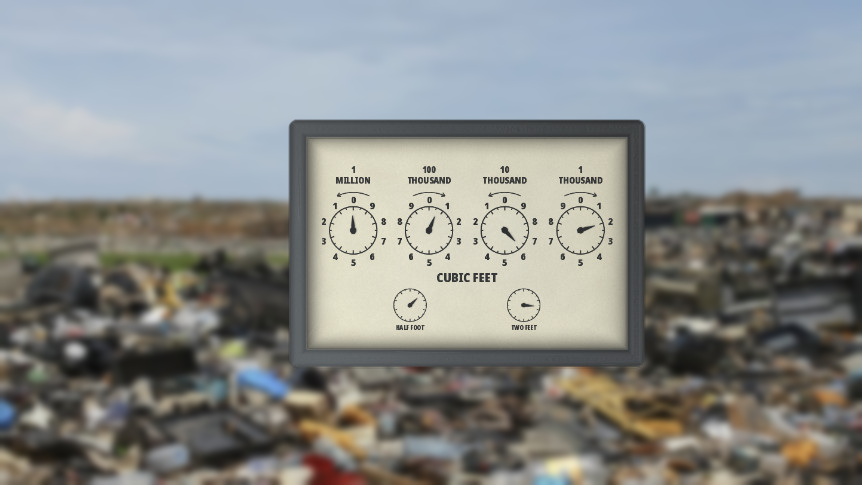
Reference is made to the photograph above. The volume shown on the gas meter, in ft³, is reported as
6200 ft³
